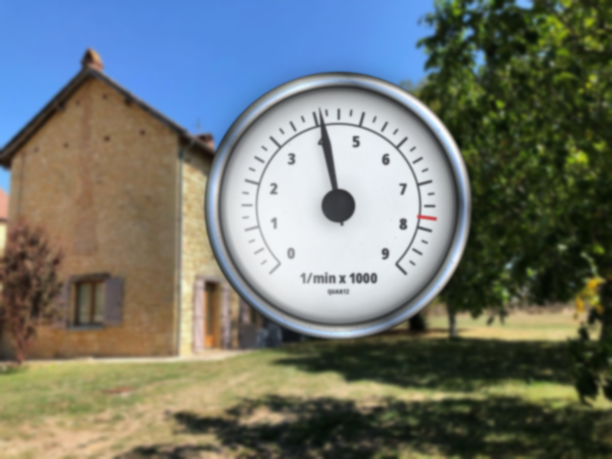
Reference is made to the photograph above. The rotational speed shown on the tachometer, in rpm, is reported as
4125 rpm
